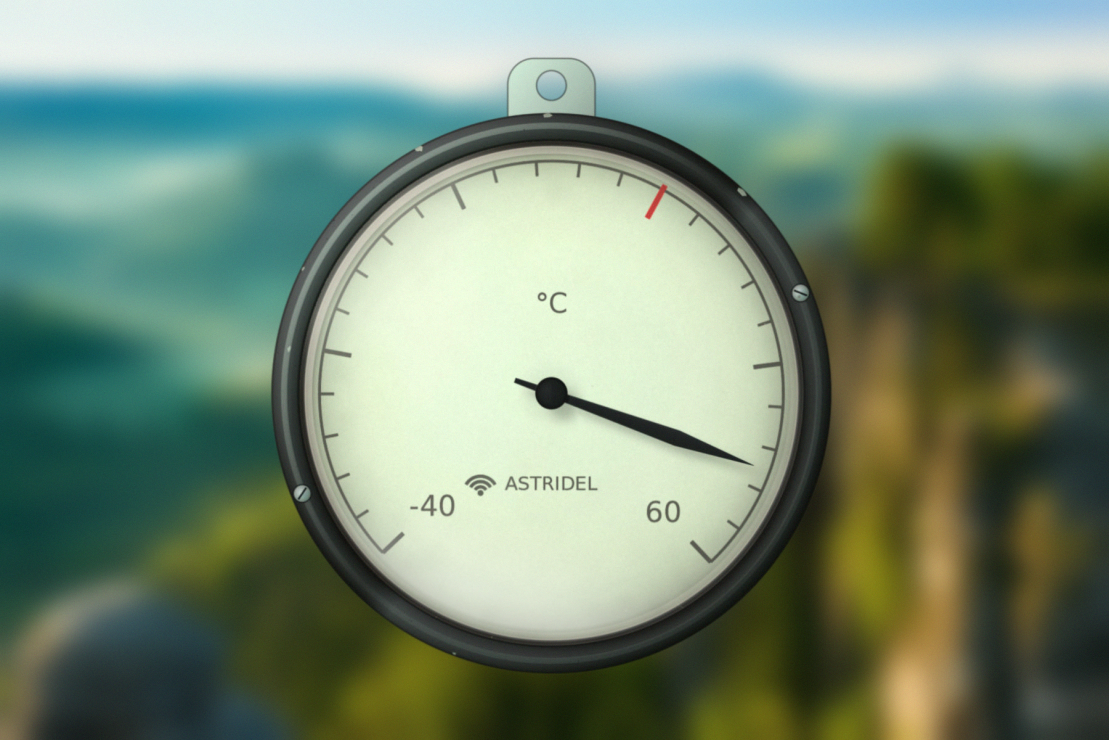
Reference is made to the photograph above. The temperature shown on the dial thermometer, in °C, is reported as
50 °C
